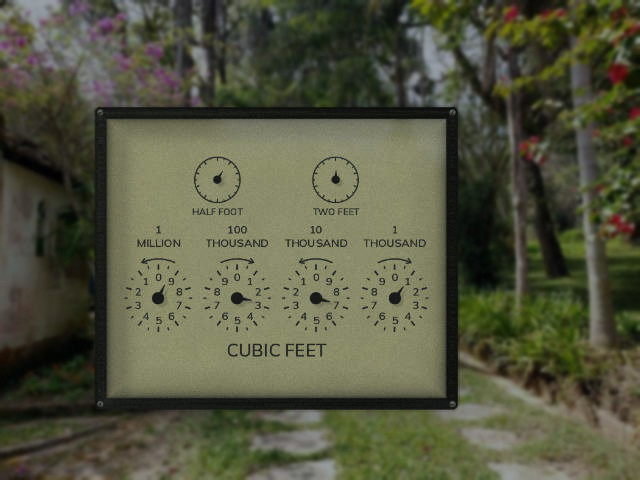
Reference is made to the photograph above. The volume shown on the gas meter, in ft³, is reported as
927100 ft³
